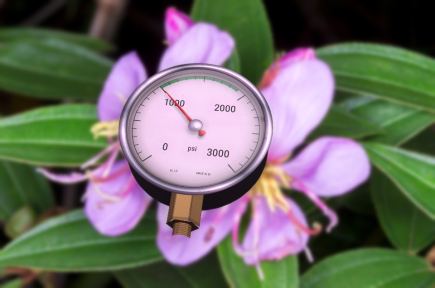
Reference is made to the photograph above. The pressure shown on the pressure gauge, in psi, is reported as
1000 psi
